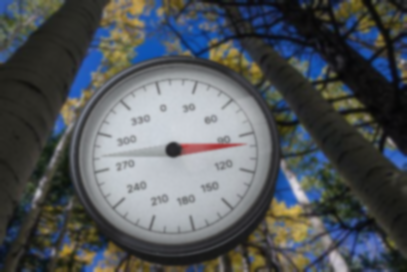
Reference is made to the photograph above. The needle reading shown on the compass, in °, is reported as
100 °
